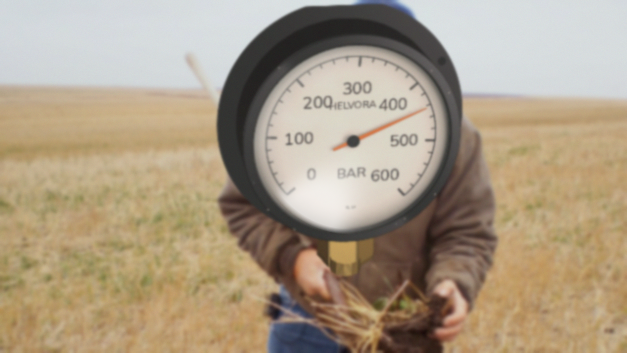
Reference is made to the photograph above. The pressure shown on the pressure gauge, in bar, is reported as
440 bar
